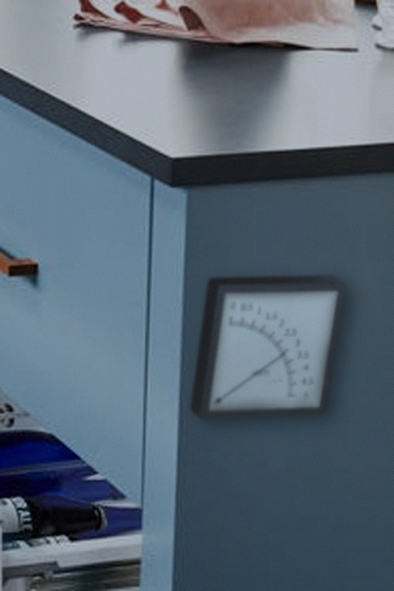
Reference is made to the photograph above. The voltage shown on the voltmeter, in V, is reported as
3 V
